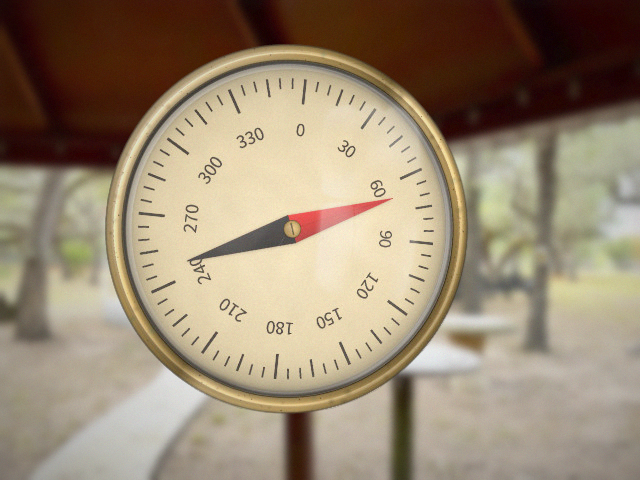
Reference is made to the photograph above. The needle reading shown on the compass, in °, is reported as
67.5 °
